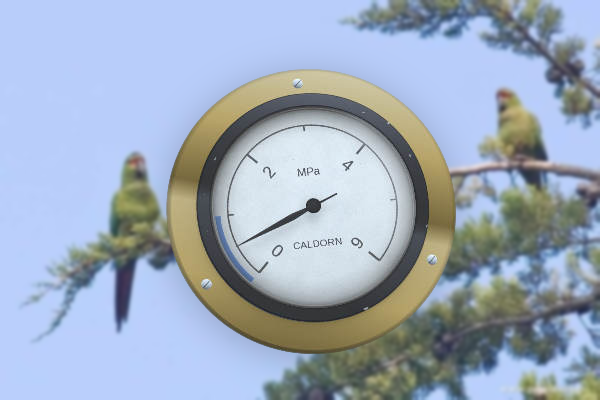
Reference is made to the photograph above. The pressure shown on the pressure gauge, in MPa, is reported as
0.5 MPa
